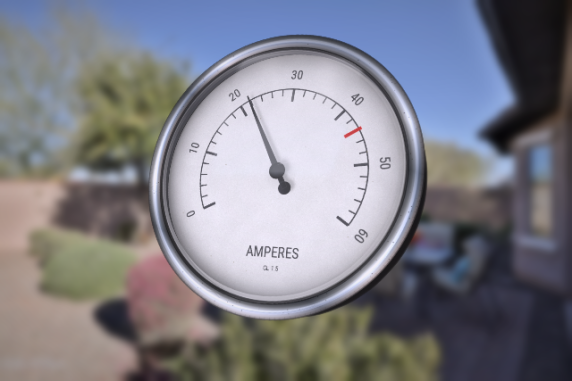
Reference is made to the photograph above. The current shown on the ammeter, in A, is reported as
22 A
